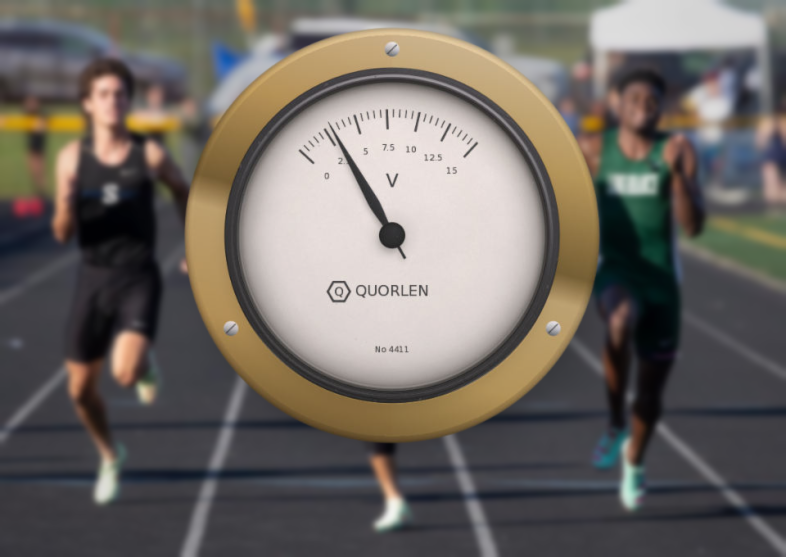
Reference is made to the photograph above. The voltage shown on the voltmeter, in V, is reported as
3 V
